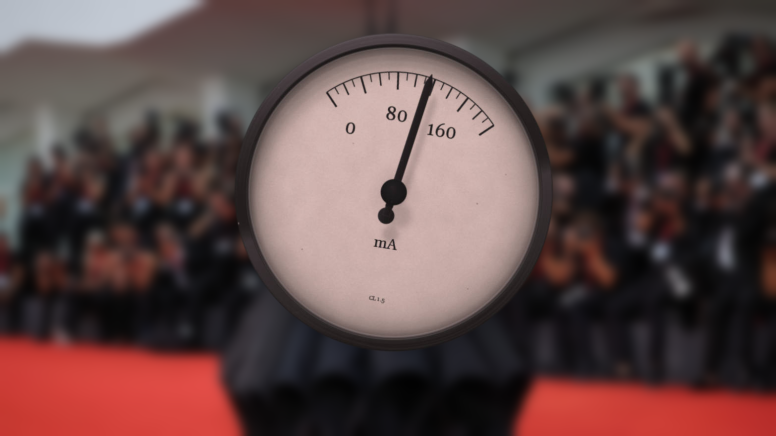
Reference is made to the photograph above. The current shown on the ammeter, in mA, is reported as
115 mA
